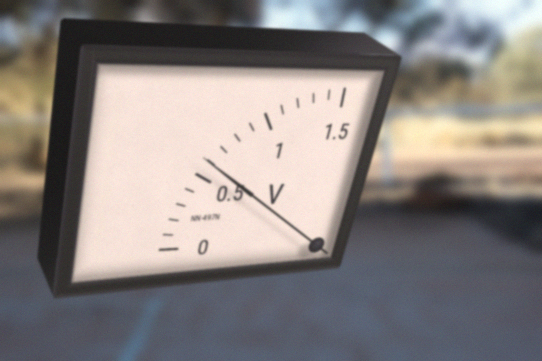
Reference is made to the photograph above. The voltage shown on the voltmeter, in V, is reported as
0.6 V
